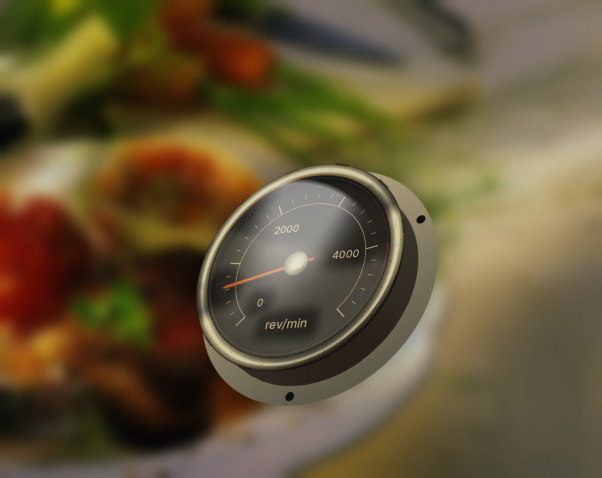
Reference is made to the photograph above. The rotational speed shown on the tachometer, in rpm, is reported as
600 rpm
